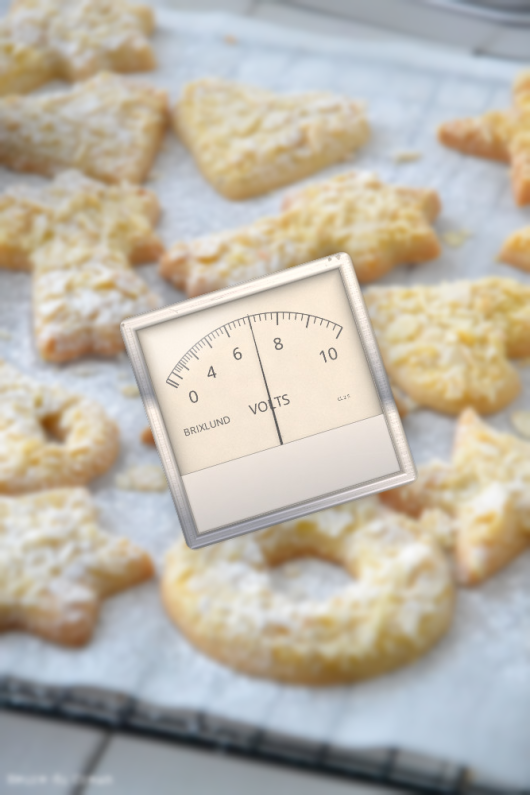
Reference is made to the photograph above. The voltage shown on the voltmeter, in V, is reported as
7 V
